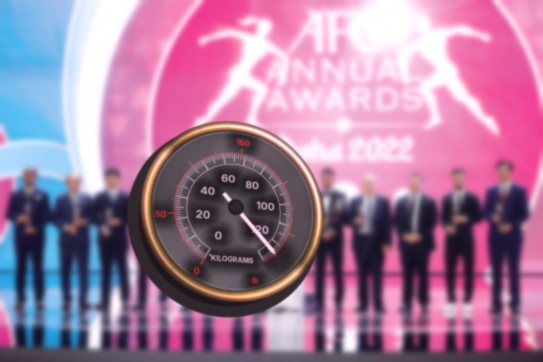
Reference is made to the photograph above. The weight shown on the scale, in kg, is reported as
125 kg
